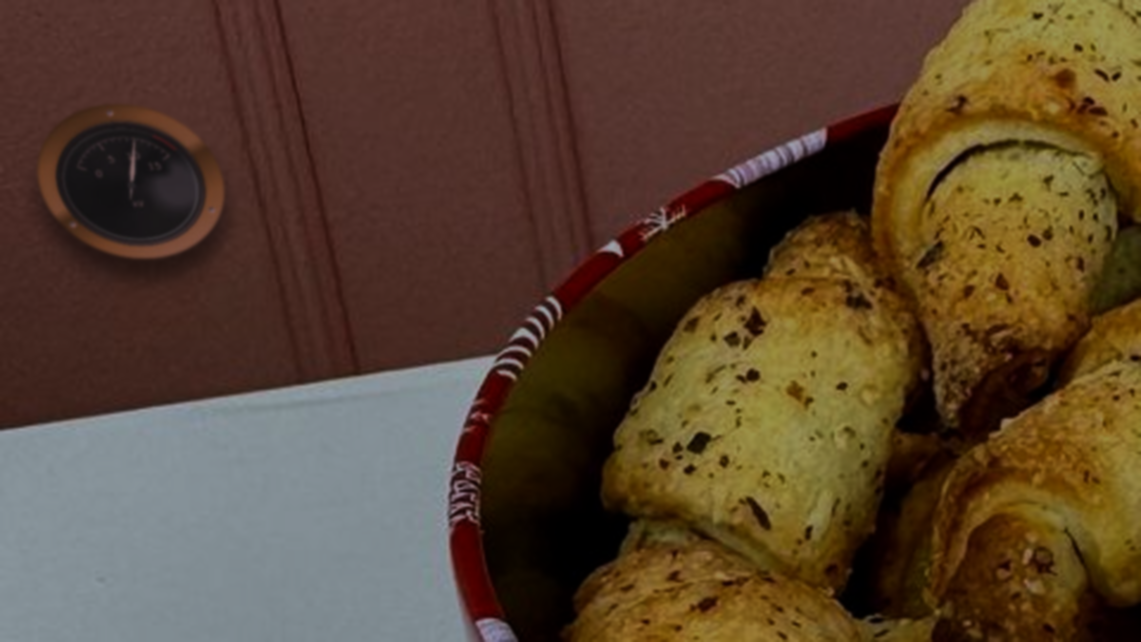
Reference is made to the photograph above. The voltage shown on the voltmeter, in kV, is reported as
10 kV
